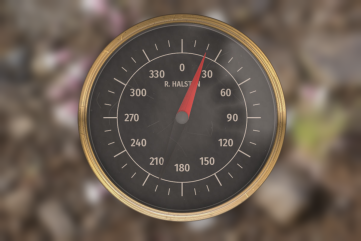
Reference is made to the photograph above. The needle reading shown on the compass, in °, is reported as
20 °
